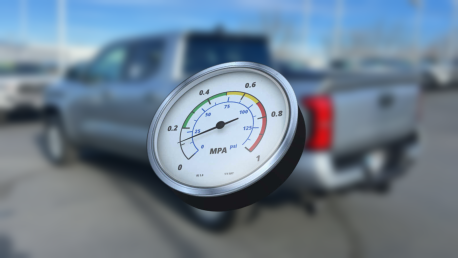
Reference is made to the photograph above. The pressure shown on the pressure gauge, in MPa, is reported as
0.1 MPa
